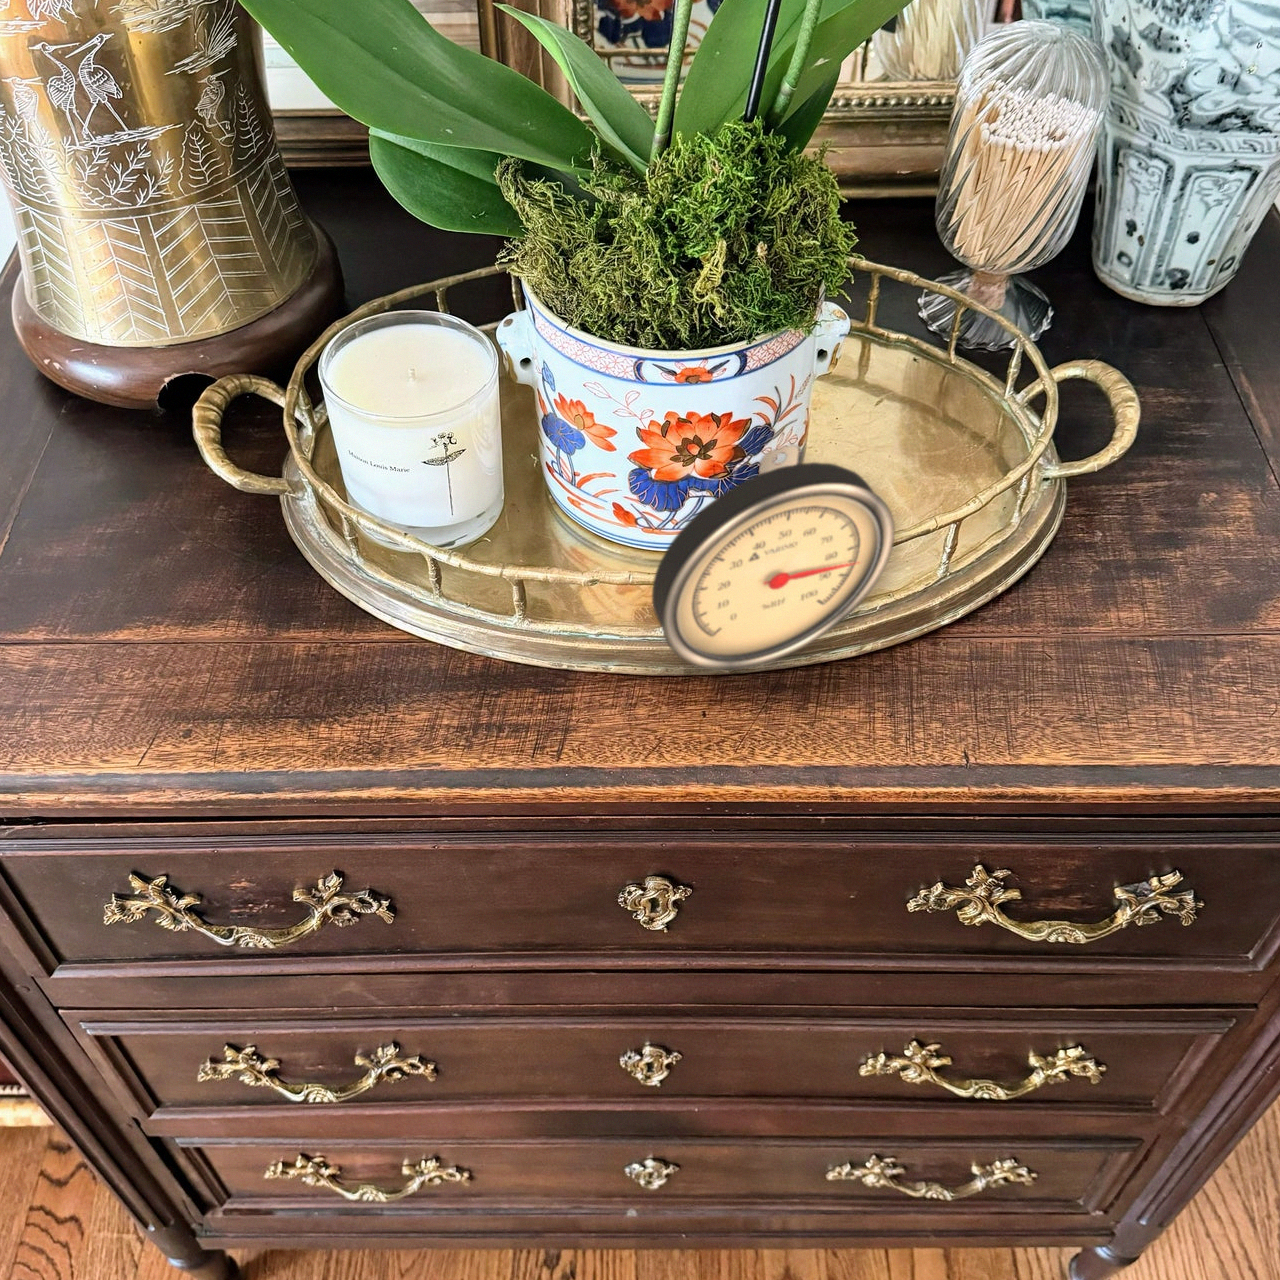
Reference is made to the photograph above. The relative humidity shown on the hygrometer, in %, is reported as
85 %
